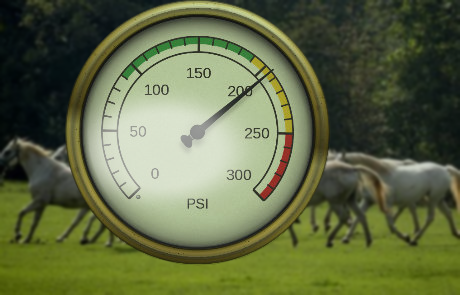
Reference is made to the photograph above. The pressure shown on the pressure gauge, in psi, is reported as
205 psi
